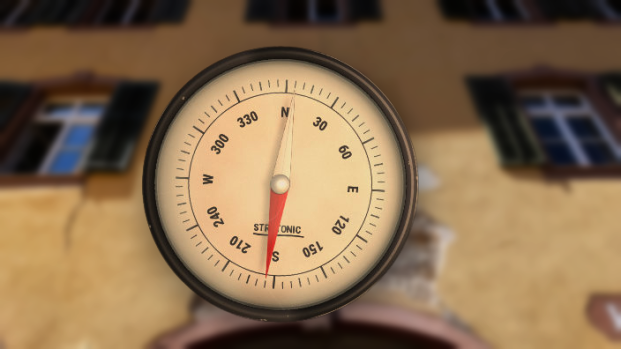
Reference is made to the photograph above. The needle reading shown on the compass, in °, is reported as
185 °
